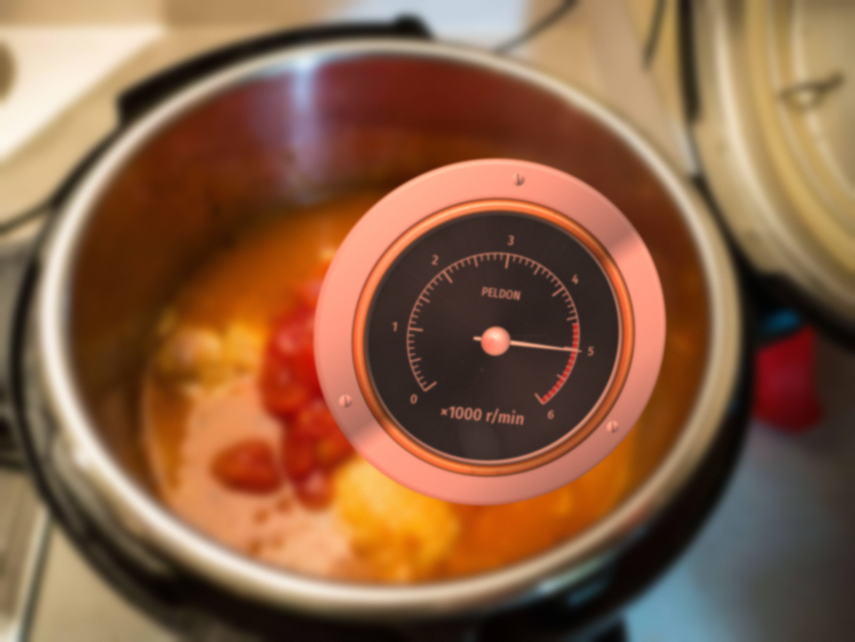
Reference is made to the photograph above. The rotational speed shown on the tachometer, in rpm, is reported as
5000 rpm
